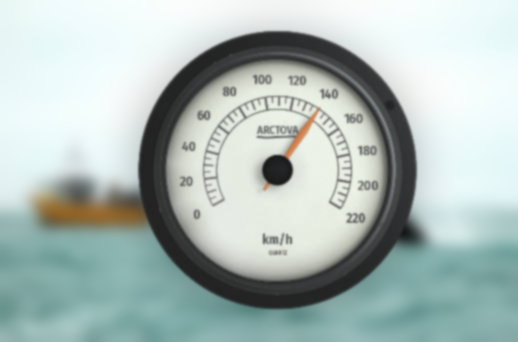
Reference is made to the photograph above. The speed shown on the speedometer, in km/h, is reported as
140 km/h
